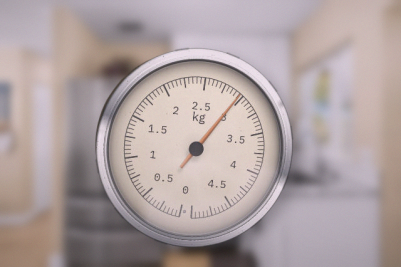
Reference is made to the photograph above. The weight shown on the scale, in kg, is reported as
2.95 kg
